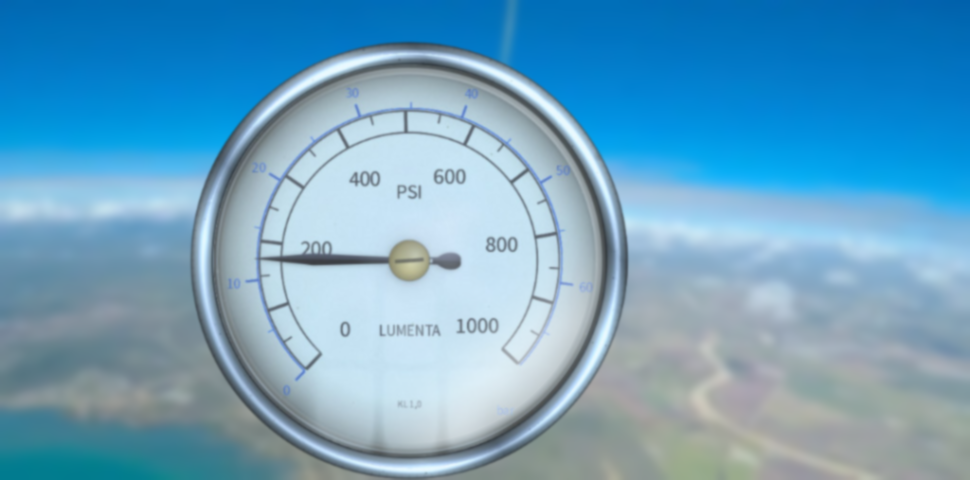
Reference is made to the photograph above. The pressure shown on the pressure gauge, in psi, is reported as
175 psi
